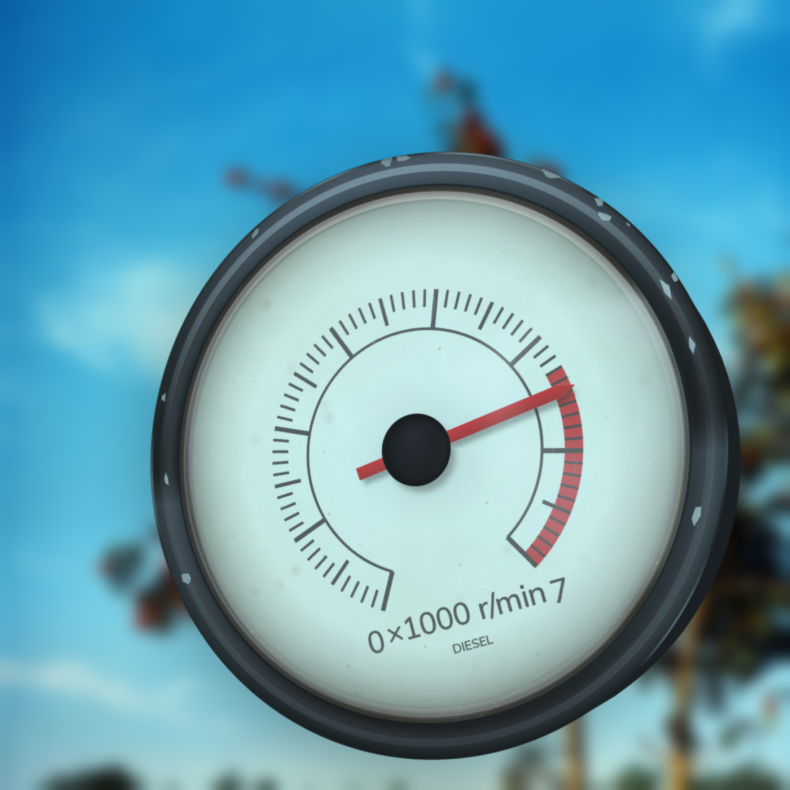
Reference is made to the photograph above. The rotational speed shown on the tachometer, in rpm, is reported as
5500 rpm
